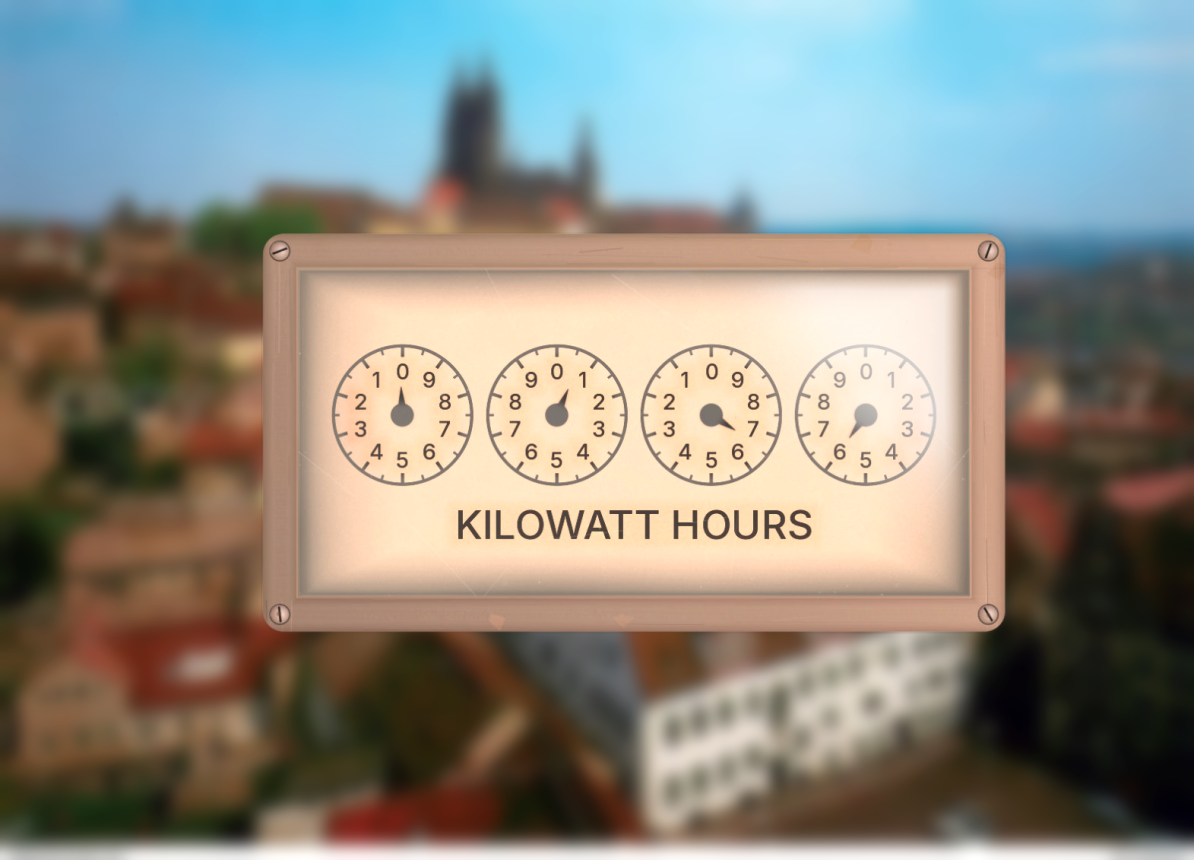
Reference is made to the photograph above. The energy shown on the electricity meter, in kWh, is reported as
66 kWh
